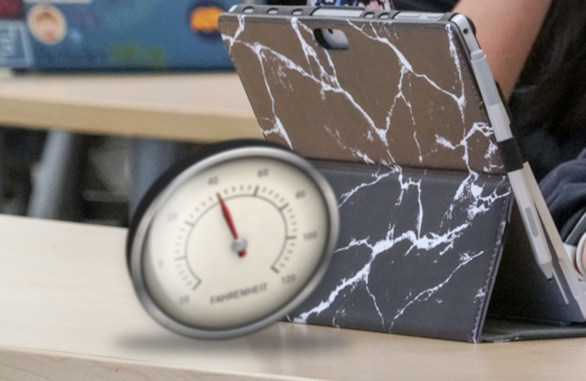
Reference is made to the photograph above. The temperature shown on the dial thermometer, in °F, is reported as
40 °F
